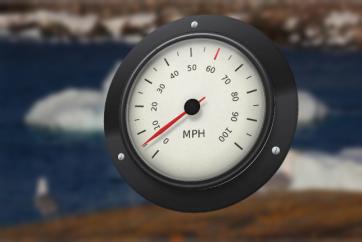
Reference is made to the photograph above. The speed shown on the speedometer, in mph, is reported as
5 mph
